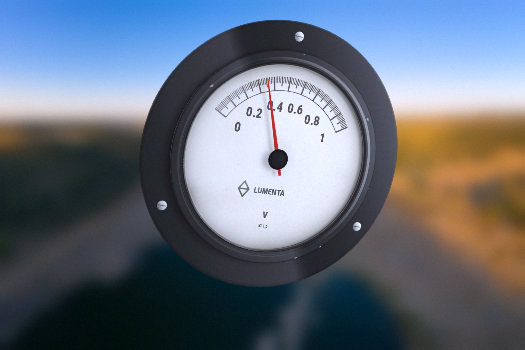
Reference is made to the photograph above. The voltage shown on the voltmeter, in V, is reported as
0.35 V
